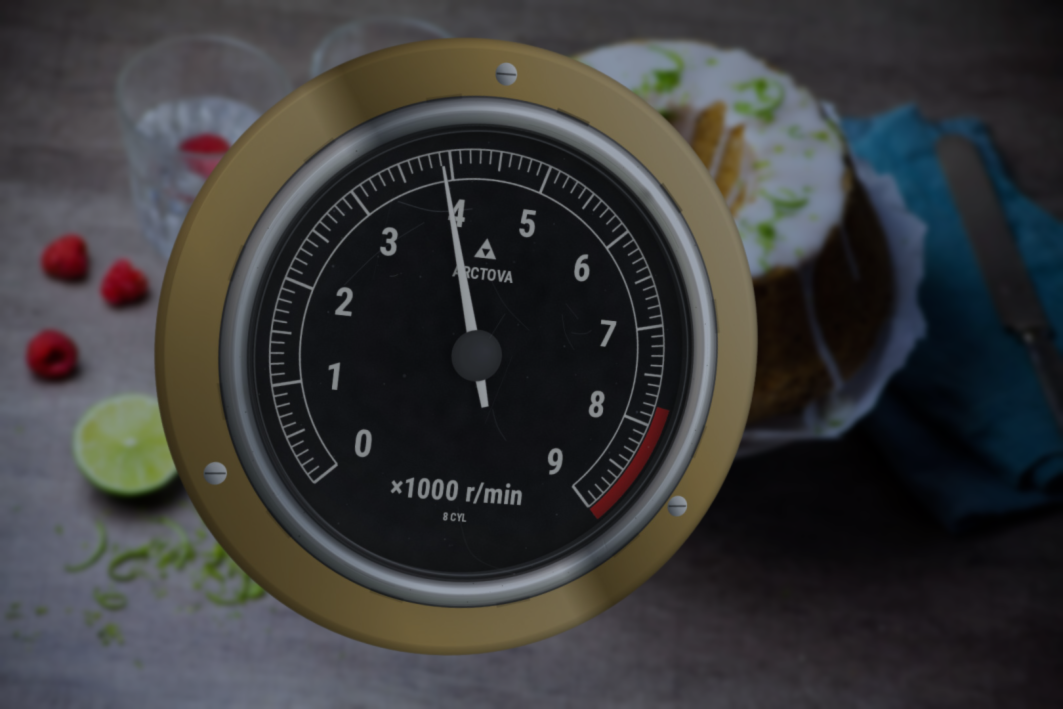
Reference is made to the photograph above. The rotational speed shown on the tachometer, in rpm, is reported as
3900 rpm
